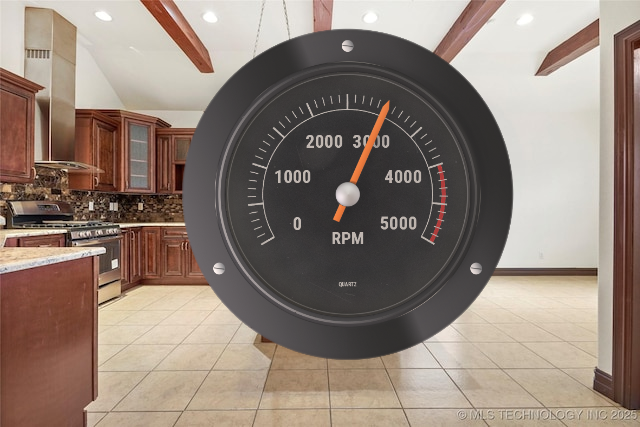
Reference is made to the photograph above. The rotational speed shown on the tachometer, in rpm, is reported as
3000 rpm
